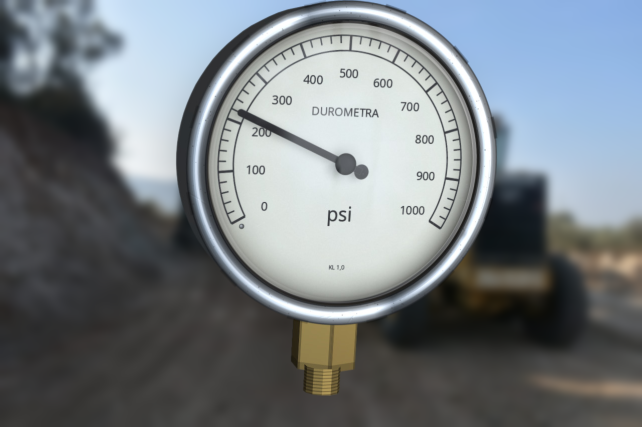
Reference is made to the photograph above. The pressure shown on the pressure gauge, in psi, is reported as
220 psi
